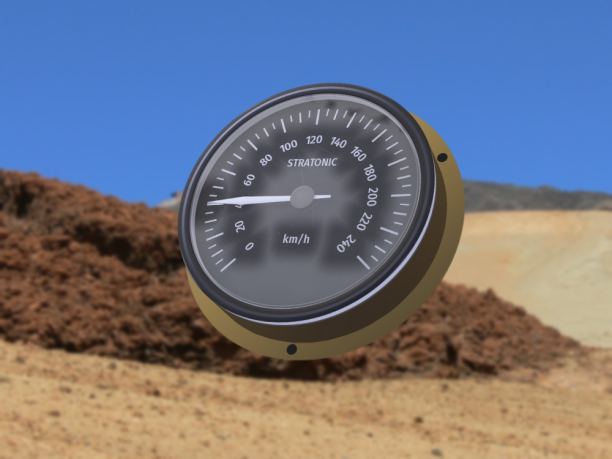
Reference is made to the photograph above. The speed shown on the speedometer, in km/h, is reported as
40 km/h
